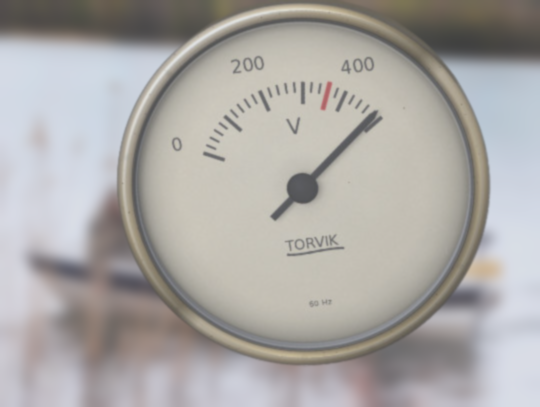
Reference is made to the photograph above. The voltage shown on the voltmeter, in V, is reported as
480 V
